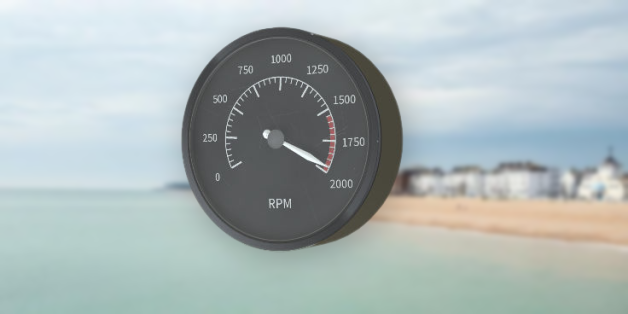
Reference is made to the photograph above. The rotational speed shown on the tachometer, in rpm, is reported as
1950 rpm
